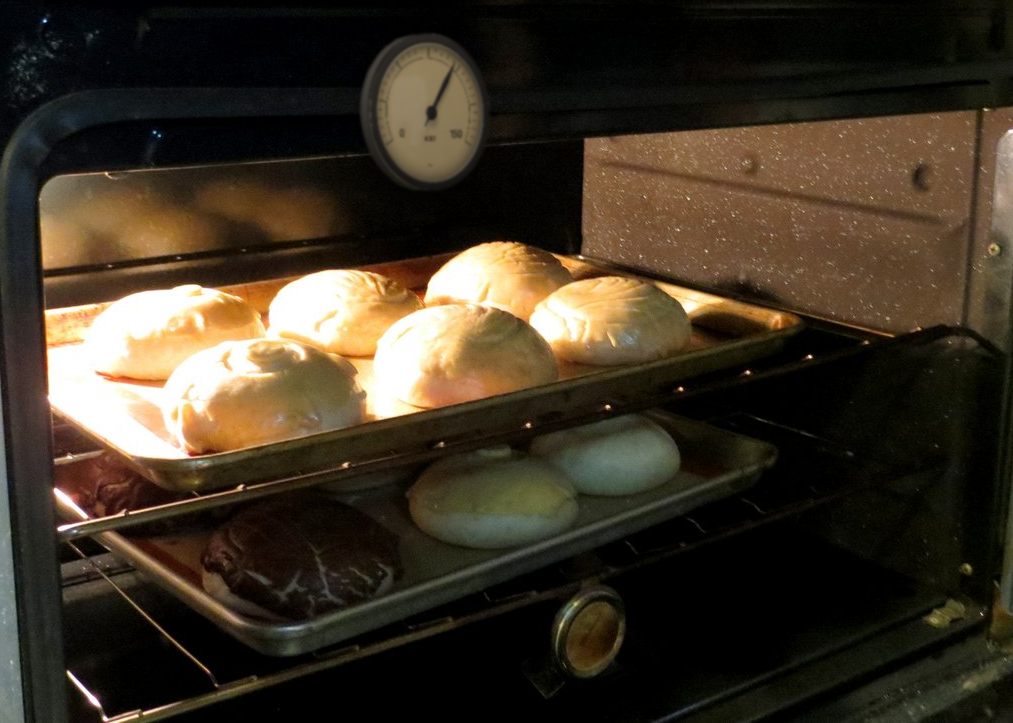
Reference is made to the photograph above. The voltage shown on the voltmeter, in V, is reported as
95 V
